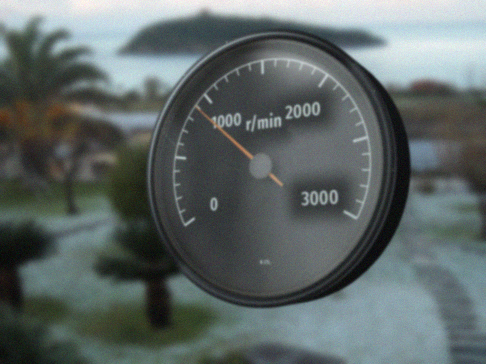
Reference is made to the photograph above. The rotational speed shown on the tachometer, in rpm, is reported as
900 rpm
